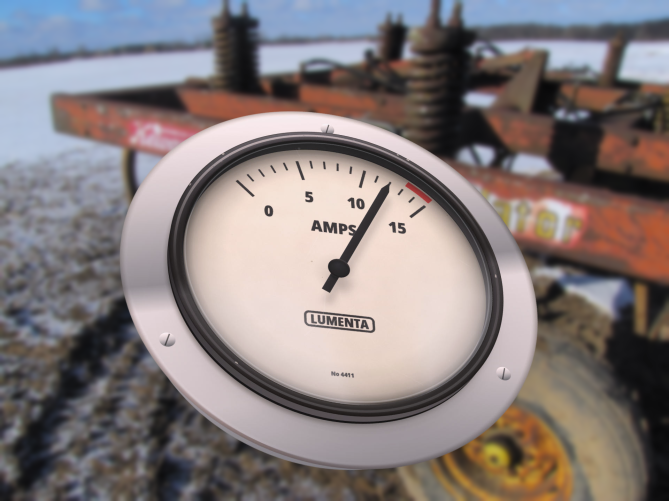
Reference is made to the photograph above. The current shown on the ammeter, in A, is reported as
12 A
